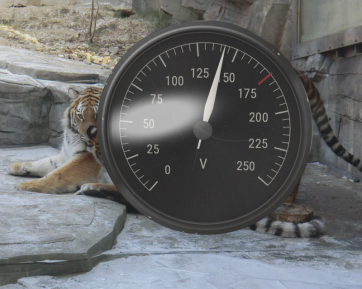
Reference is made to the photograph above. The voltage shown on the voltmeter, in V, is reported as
142.5 V
